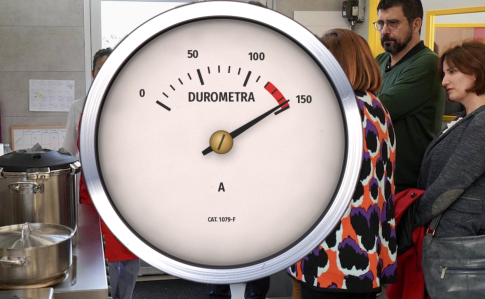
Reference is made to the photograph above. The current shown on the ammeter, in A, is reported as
145 A
